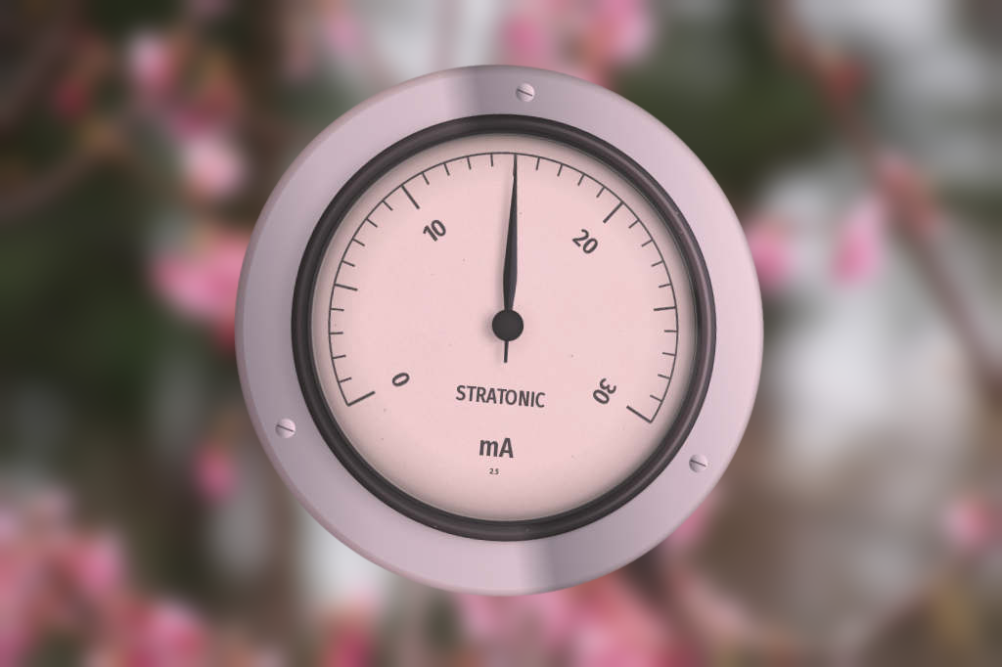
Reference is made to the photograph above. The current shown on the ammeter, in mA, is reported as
15 mA
